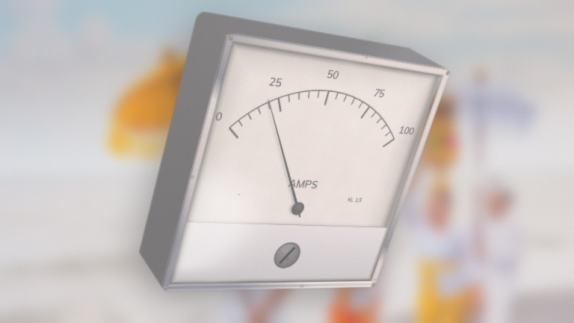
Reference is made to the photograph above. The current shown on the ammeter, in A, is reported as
20 A
